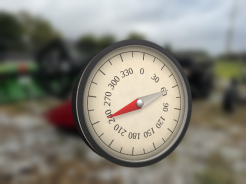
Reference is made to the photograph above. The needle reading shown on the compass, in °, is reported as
240 °
